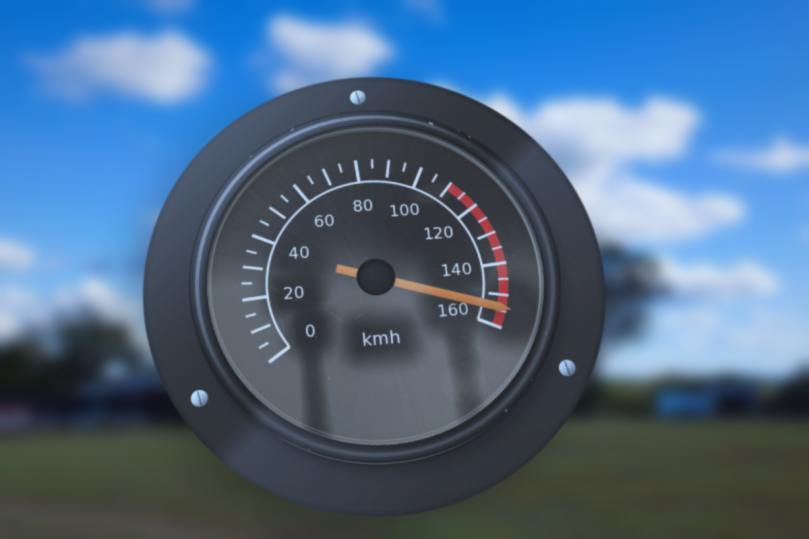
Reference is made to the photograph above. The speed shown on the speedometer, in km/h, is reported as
155 km/h
